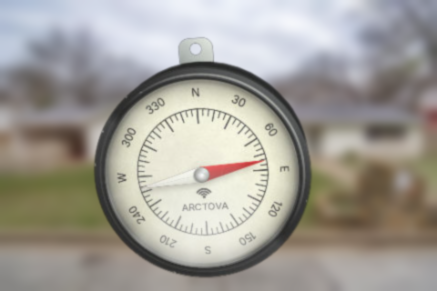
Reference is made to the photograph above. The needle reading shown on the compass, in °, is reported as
80 °
